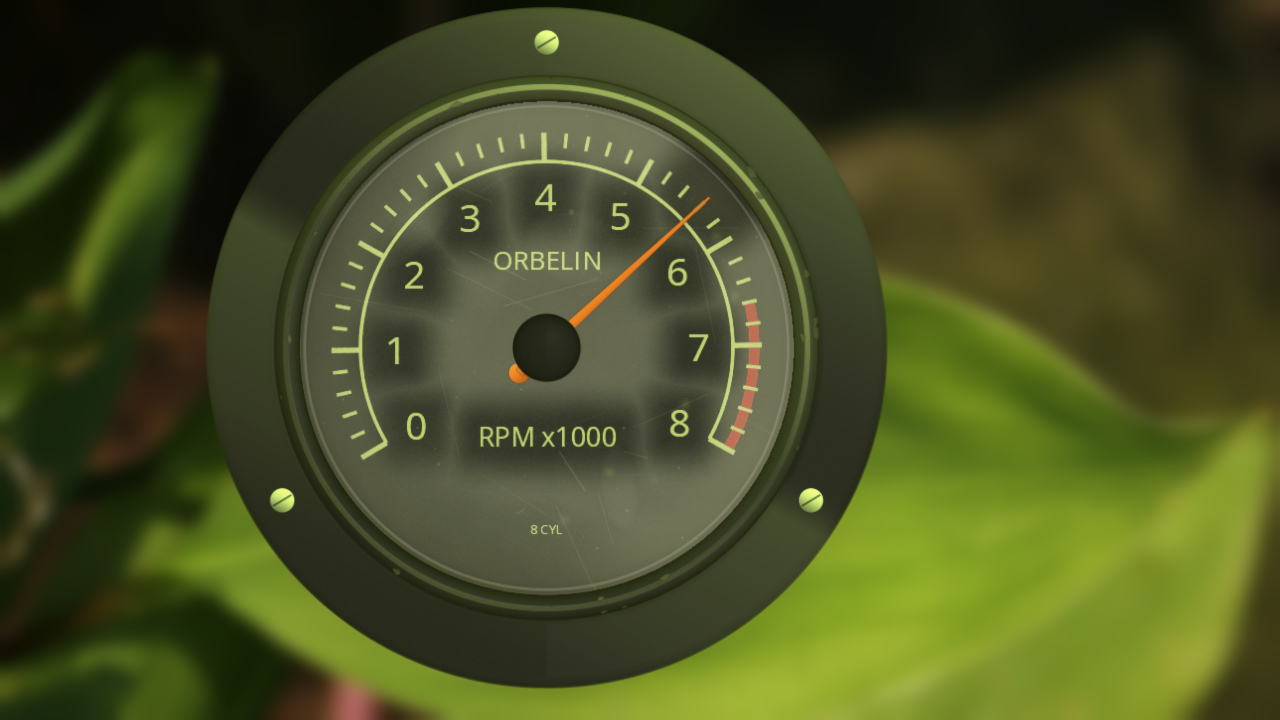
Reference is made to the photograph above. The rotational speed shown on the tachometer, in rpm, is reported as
5600 rpm
